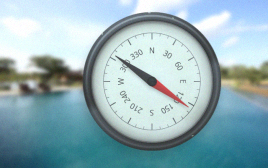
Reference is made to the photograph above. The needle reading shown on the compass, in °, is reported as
125 °
